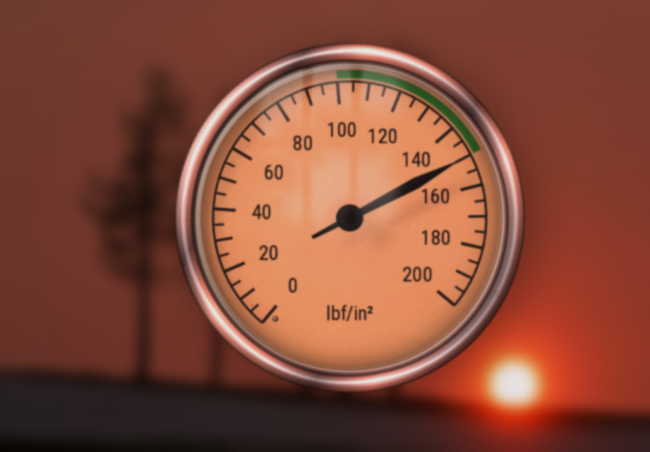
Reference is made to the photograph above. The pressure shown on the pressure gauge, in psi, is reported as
150 psi
